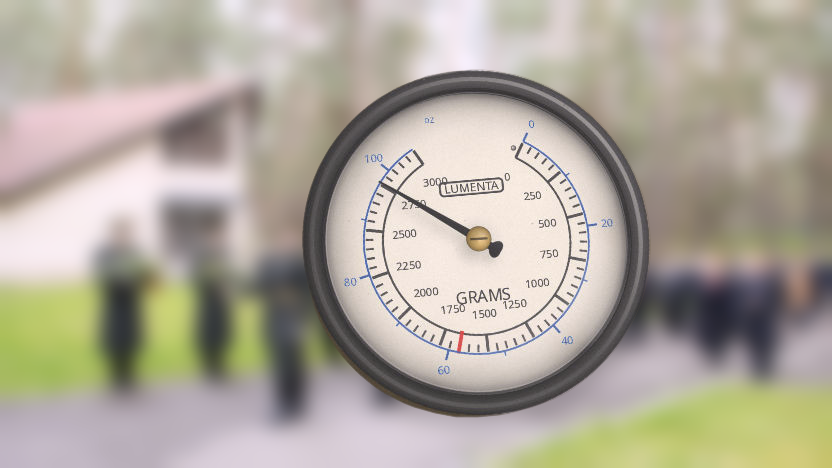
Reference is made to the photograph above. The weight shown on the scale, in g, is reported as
2750 g
